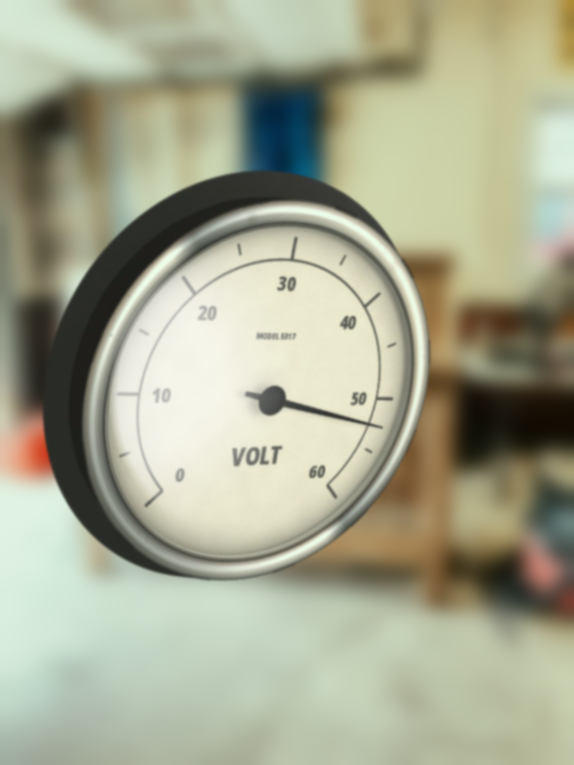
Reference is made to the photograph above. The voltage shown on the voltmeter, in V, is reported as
52.5 V
